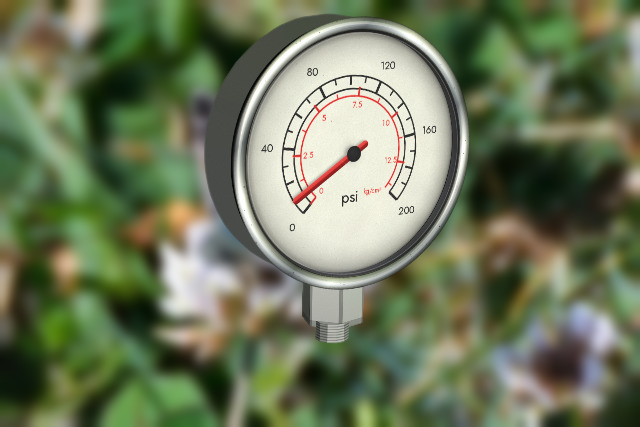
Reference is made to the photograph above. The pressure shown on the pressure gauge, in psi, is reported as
10 psi
